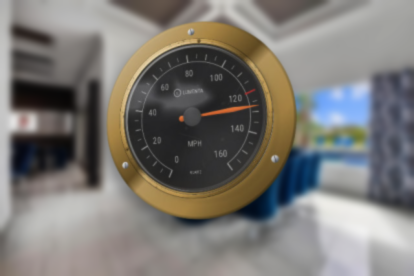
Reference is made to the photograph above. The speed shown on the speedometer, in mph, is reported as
127.5 mph
